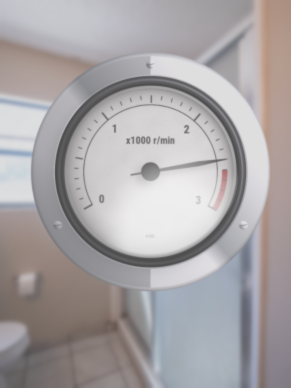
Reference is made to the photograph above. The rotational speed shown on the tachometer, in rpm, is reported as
2500 rpm
